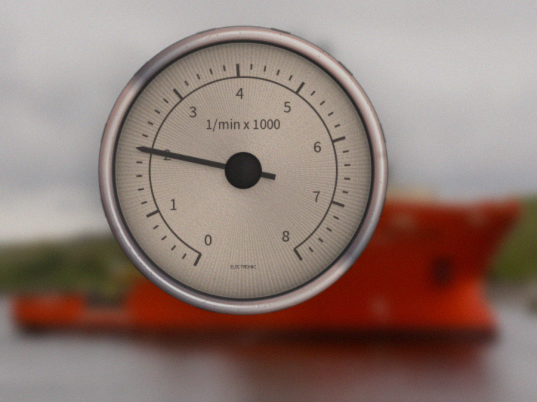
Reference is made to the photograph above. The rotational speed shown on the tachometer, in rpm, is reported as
2000 rpm
